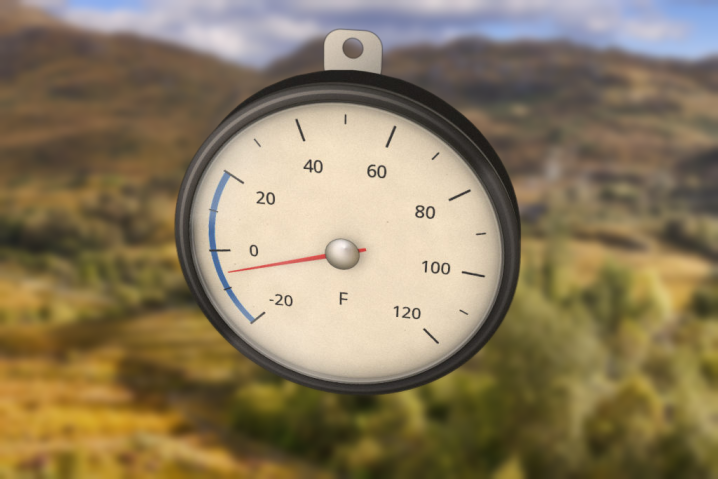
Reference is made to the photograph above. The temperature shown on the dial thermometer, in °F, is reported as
-5 °F
